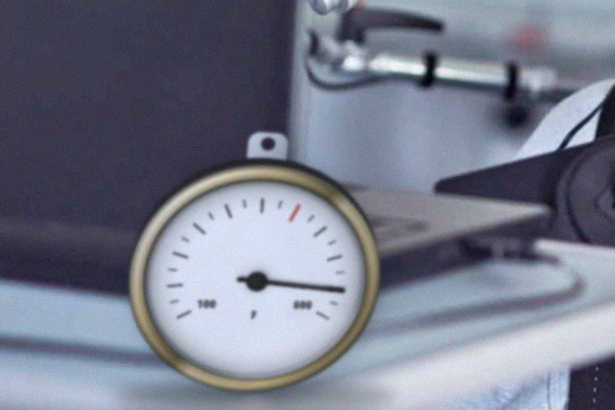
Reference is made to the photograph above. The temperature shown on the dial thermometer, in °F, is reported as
550 °F
